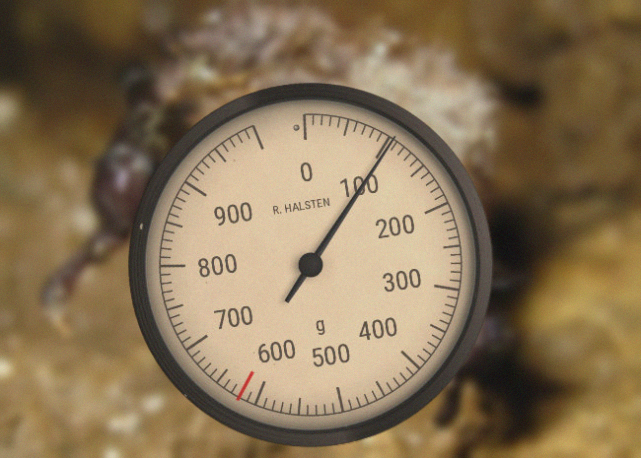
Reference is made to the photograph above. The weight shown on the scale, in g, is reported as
105 g
